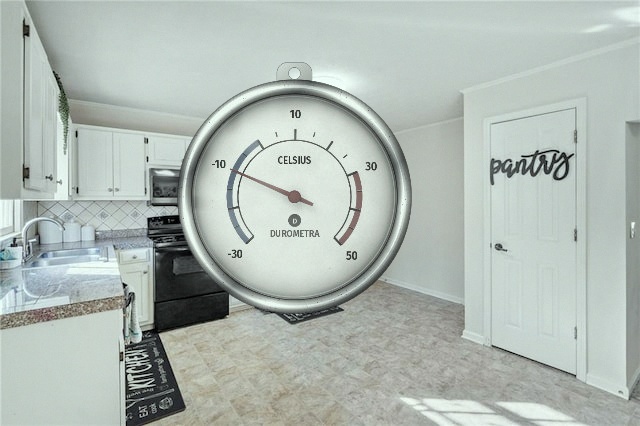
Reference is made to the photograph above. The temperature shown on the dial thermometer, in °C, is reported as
-10 °C
